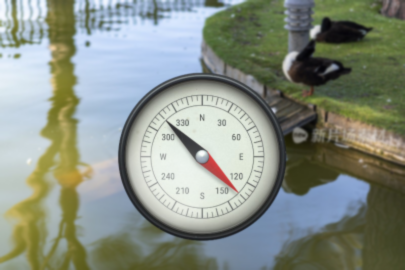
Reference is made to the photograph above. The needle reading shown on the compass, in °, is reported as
135 °
